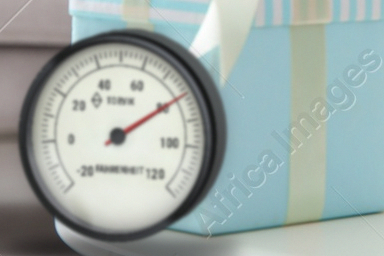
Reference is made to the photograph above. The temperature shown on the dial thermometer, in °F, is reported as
80 °F
